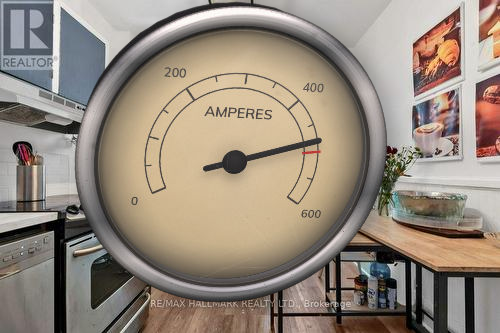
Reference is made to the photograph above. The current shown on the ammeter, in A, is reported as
475 A
